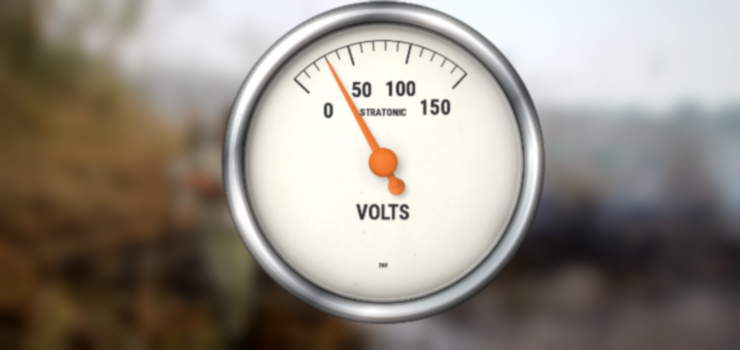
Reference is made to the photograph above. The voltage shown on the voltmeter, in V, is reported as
30 V
